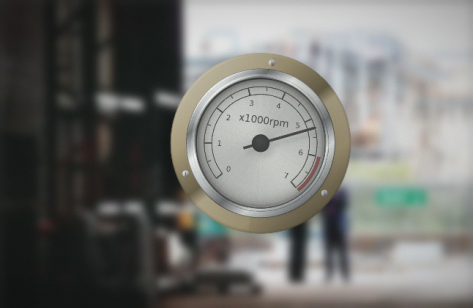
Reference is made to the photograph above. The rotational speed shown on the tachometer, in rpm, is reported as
5250 rpm
